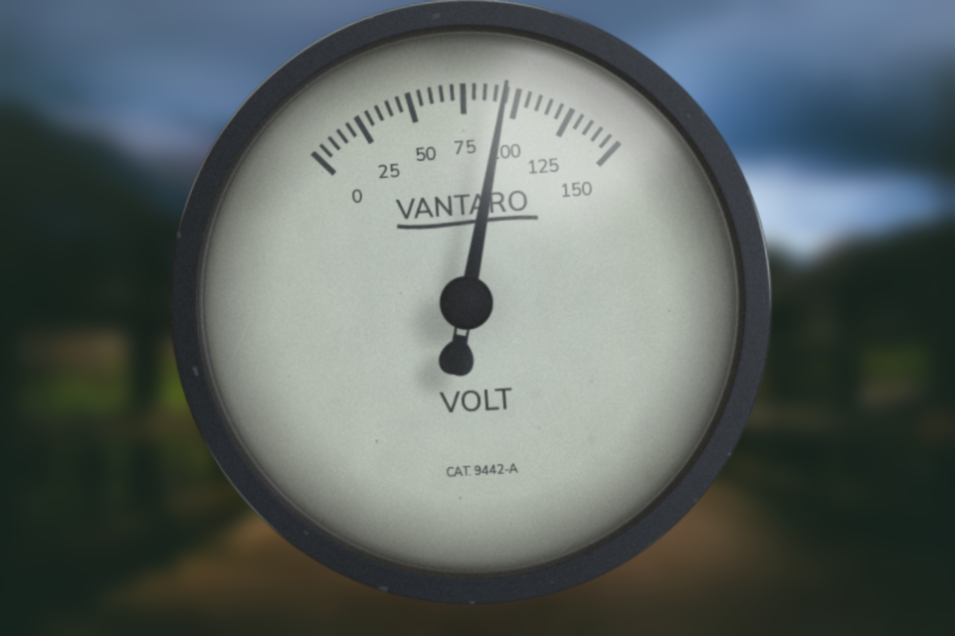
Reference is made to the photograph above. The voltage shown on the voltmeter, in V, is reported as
95 V
